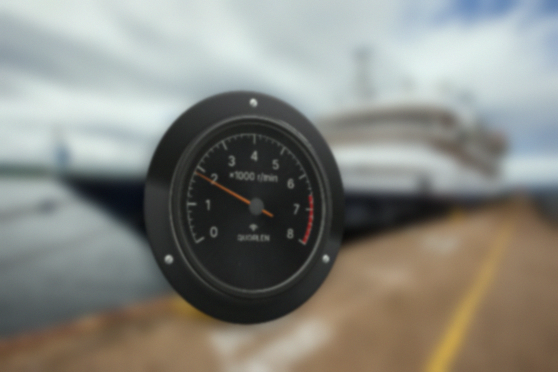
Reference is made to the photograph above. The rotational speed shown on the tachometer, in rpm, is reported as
1800 rpm
